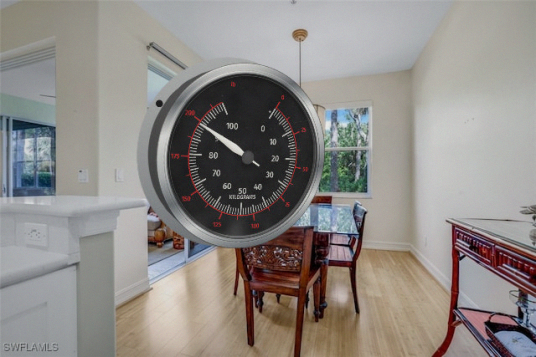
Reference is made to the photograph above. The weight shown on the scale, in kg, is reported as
90 kg
